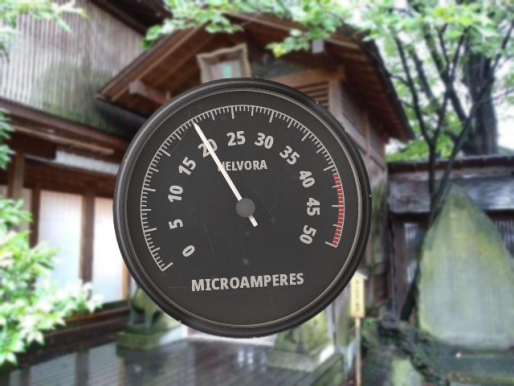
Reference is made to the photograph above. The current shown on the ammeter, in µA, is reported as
20 µA
